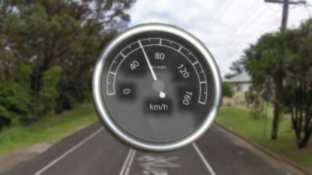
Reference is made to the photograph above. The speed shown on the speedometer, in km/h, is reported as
60 km/h
